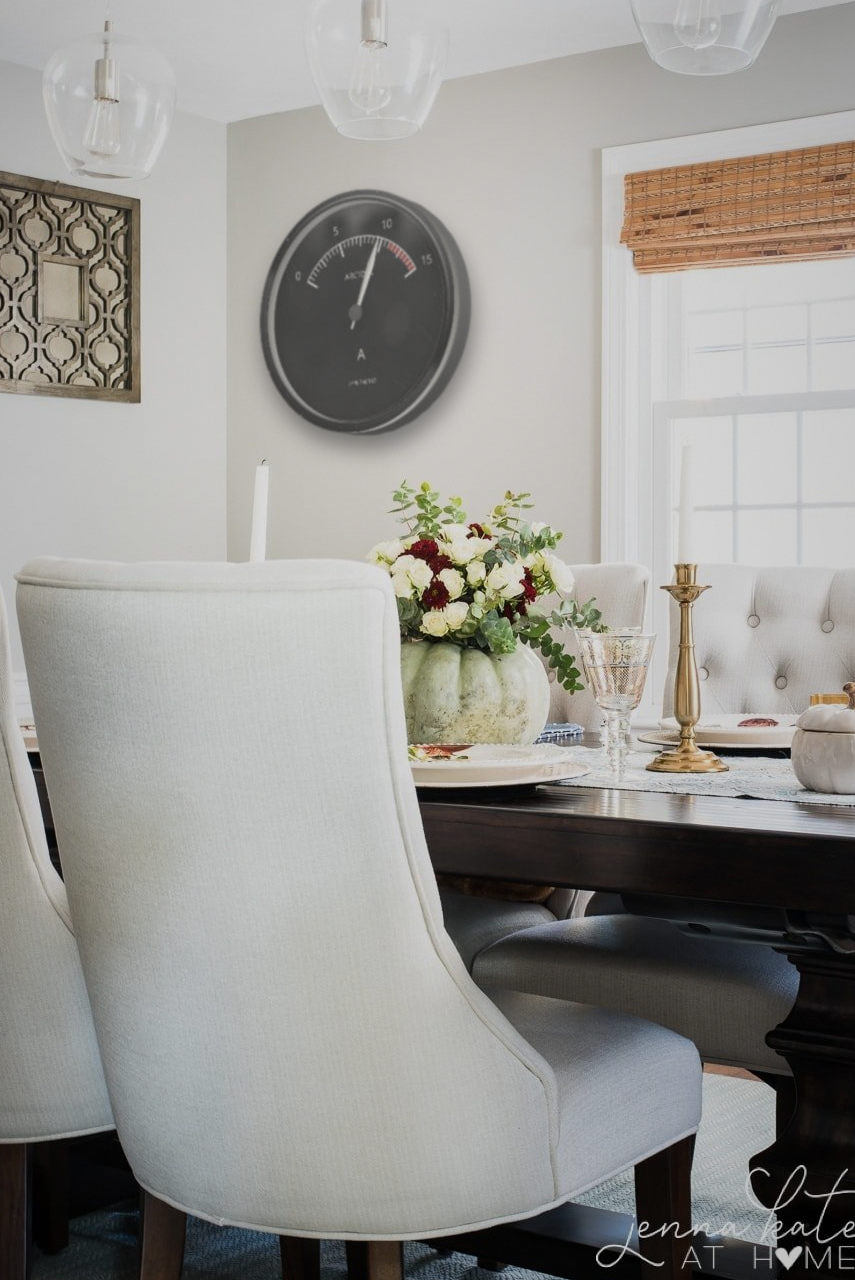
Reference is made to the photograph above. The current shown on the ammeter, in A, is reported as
10 A
